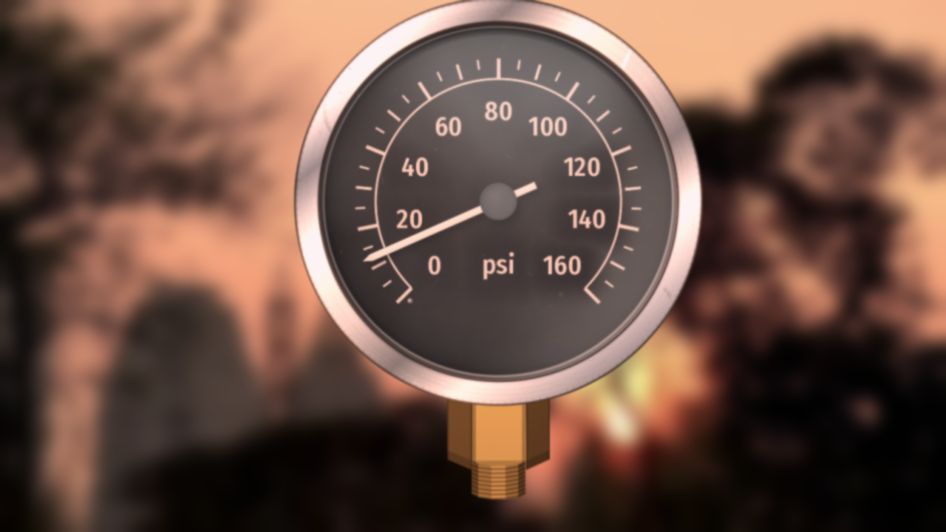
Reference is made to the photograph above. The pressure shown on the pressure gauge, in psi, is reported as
12.5 psi
